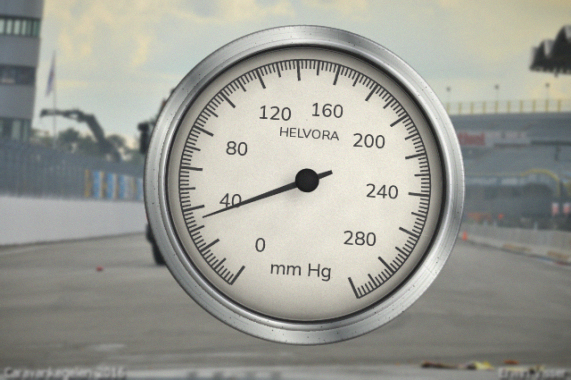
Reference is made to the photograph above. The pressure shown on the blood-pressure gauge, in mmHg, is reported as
34 mmHg
